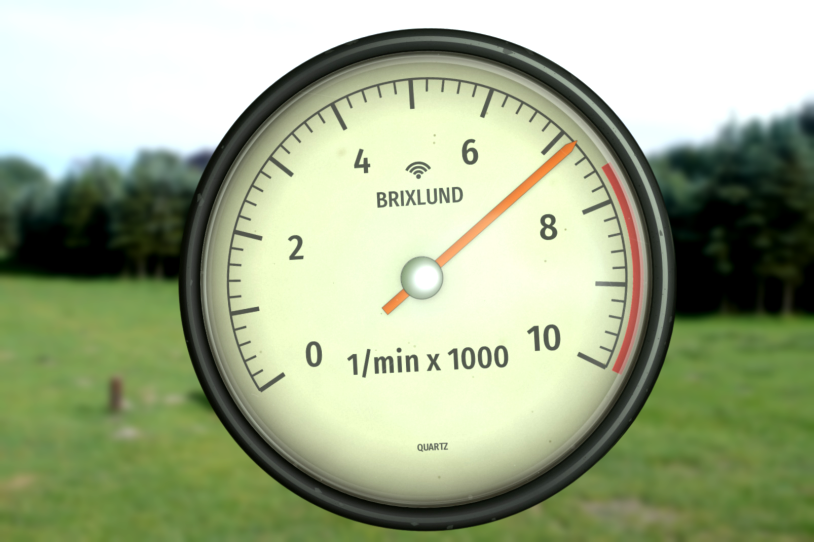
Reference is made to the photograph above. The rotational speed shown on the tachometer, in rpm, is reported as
7200 rpm
